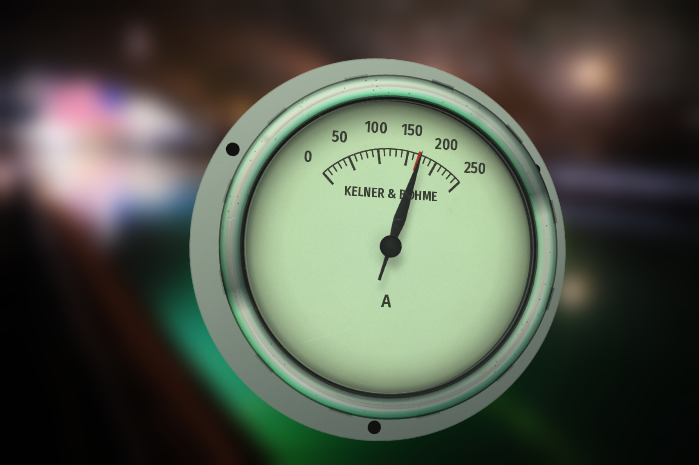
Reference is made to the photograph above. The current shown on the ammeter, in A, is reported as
170 A
